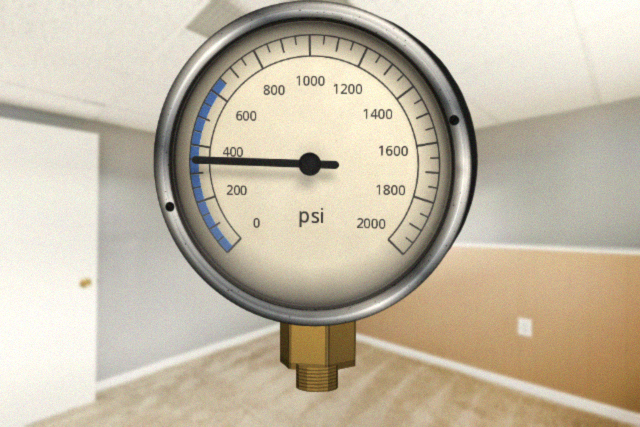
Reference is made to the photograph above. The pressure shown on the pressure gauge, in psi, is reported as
350 psi
